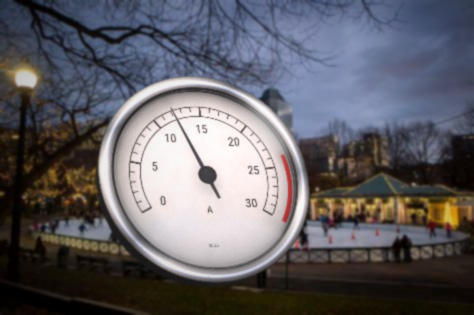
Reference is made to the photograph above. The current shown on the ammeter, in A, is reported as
12 A
